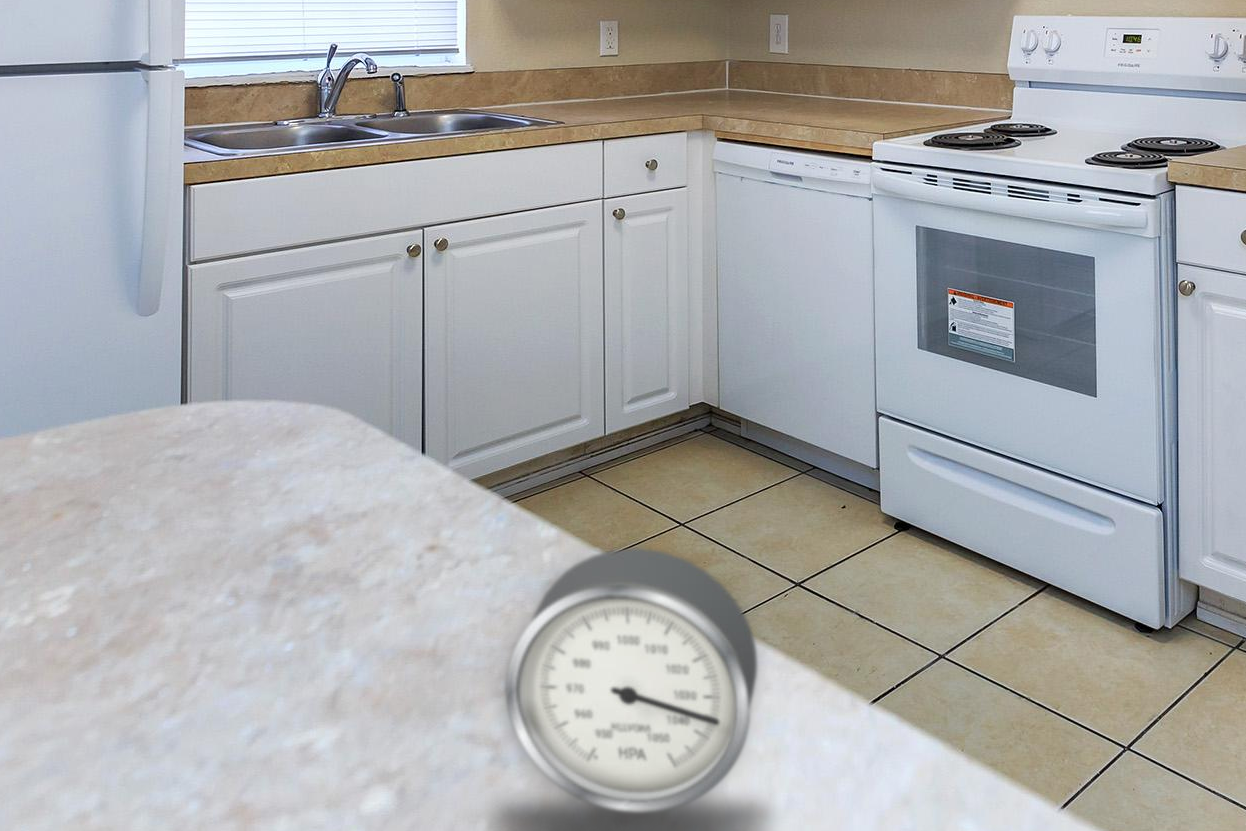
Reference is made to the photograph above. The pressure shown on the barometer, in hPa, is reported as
1035 hPa
